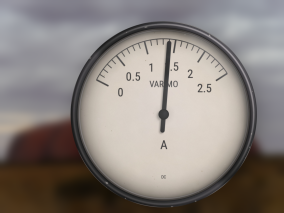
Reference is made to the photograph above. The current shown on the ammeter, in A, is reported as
1.4 A
